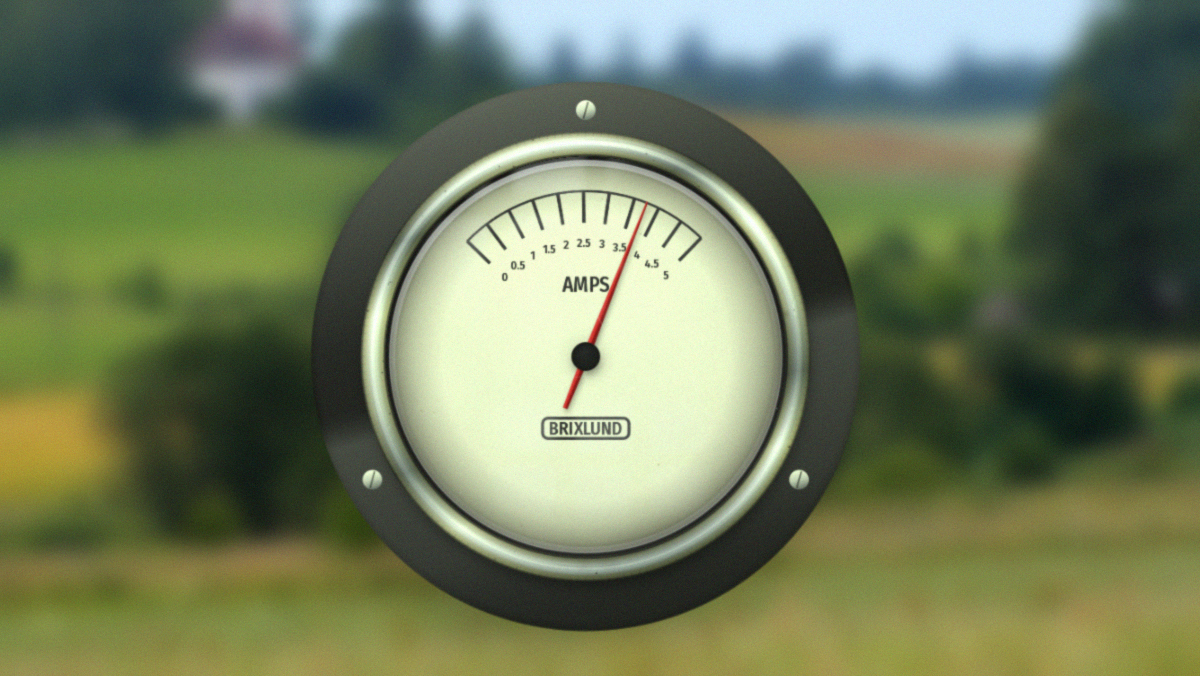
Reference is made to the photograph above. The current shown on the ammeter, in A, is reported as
3.75 A
